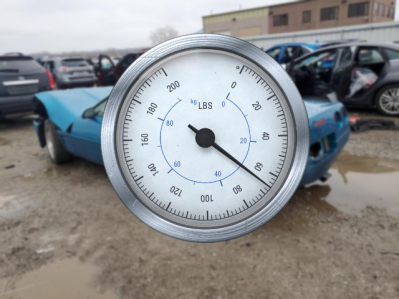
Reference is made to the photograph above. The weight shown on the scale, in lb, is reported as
66 lb
